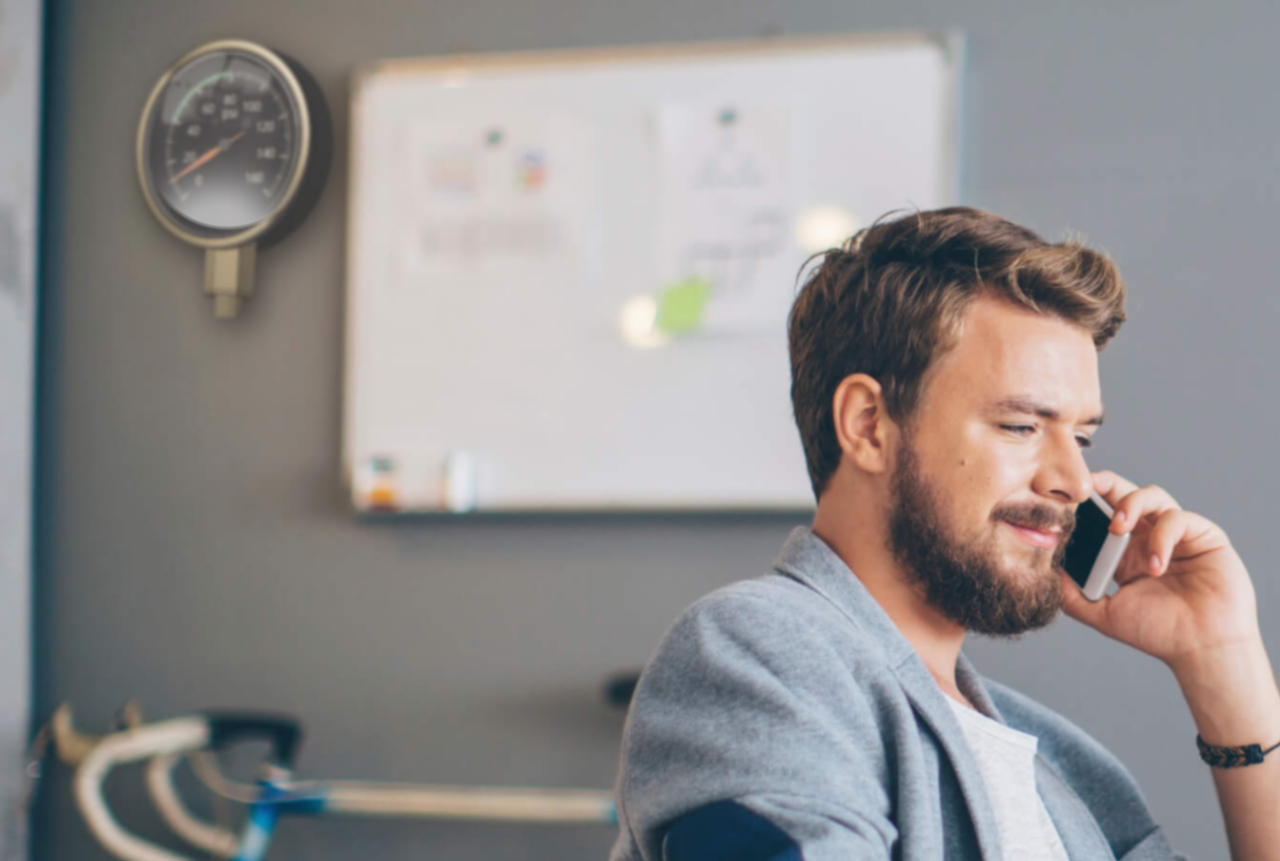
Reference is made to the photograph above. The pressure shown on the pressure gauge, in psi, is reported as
10 psi
